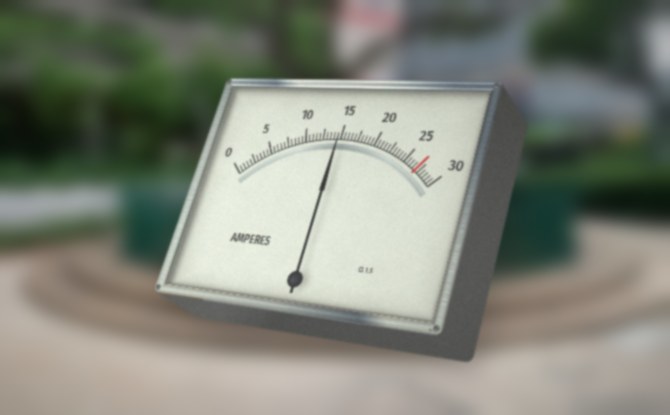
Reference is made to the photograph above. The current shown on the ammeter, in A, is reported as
15 A
